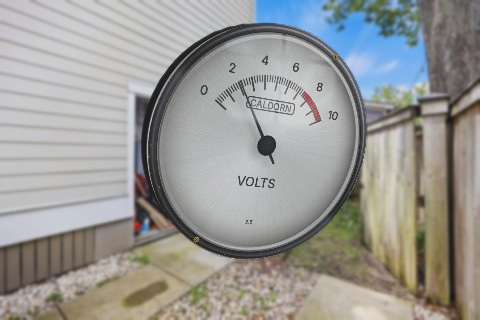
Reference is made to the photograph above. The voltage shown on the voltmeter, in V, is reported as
2 V
